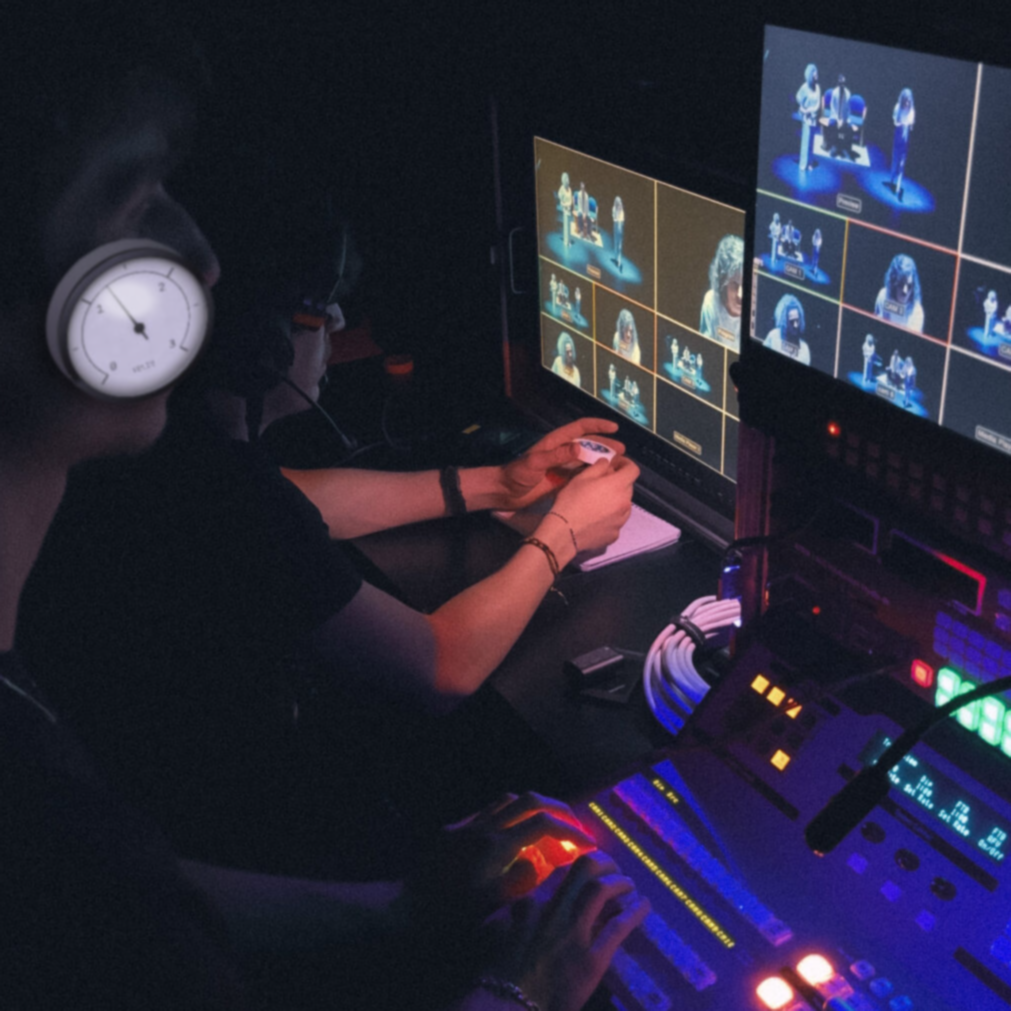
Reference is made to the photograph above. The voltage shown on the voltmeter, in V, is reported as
1.25 V
